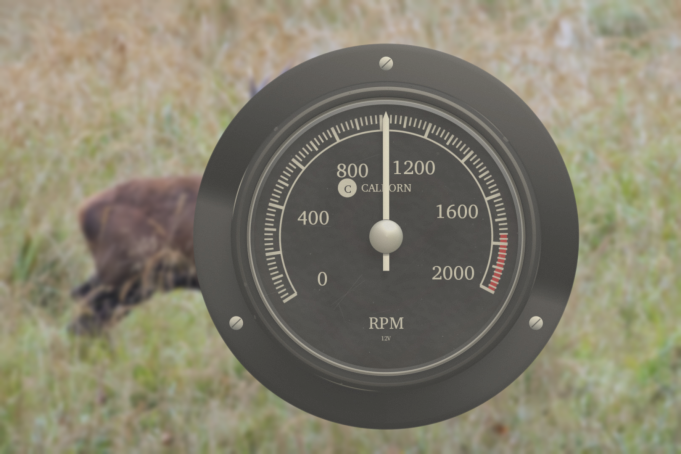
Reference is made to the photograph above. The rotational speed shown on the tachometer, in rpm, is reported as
1020 rpm
